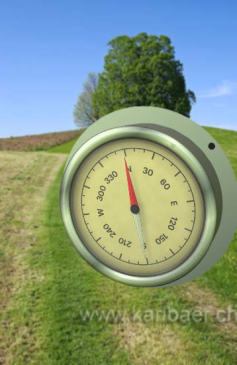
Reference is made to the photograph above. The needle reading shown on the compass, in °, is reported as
0 °
